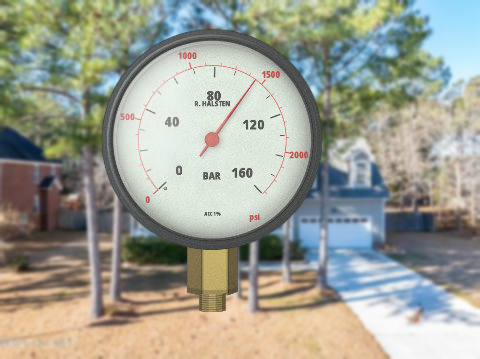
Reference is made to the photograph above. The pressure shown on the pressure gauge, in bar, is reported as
100 bar
